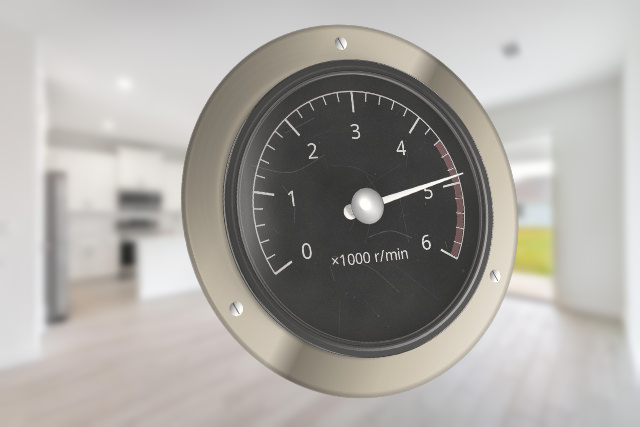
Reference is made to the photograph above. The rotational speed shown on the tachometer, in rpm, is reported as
4900 rpm
